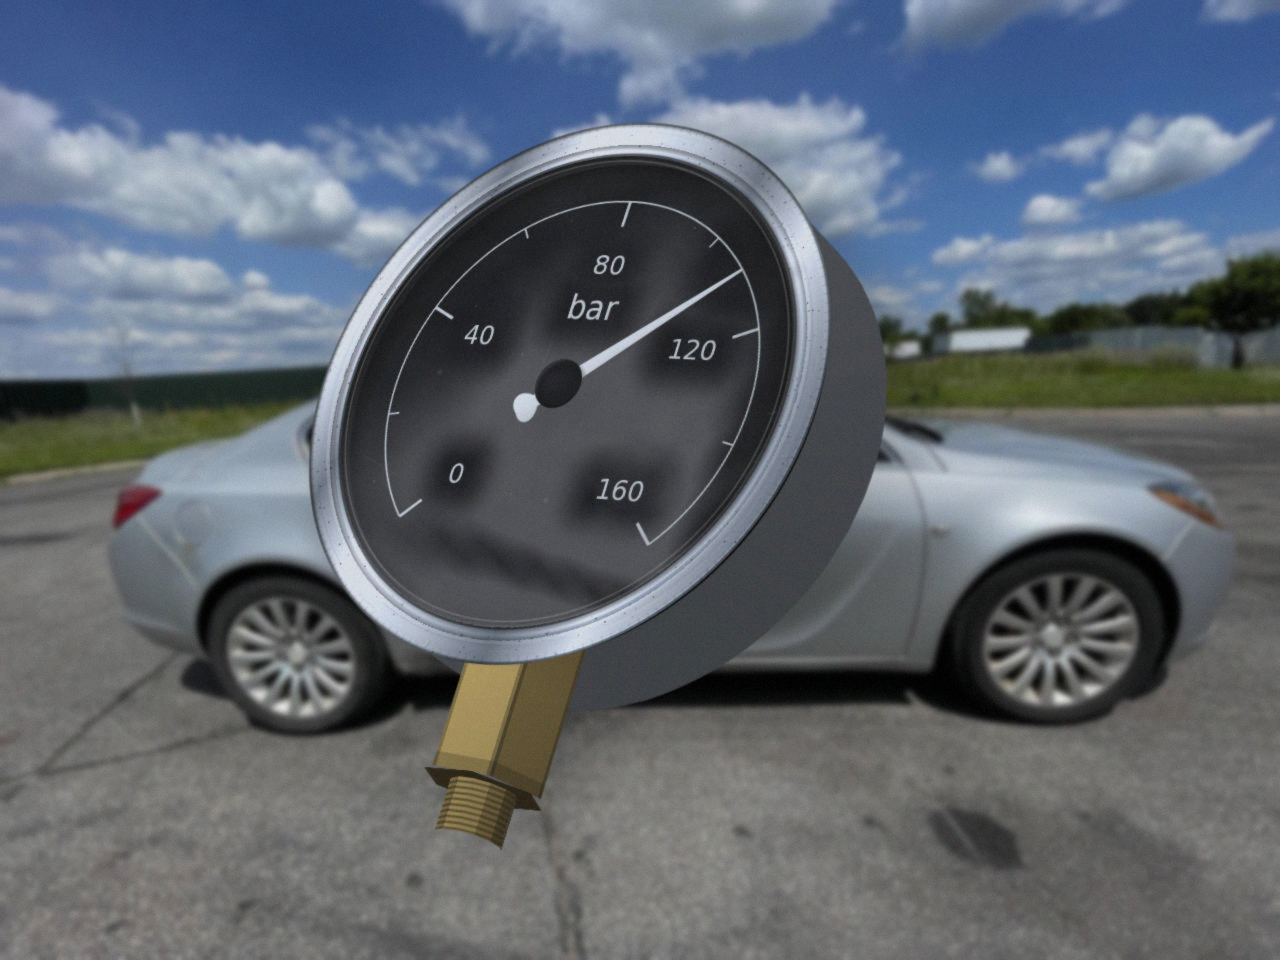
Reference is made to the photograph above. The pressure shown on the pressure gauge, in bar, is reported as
110 bar
